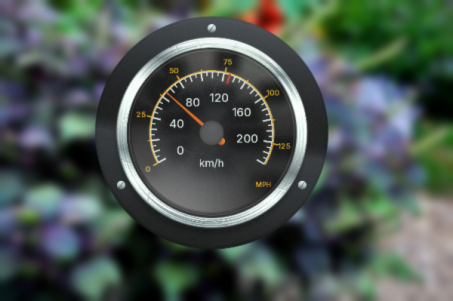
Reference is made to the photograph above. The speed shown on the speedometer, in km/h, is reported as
65 km/h
